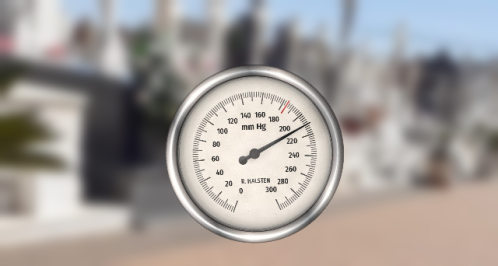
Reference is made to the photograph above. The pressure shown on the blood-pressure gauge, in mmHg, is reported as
210 mmHg
